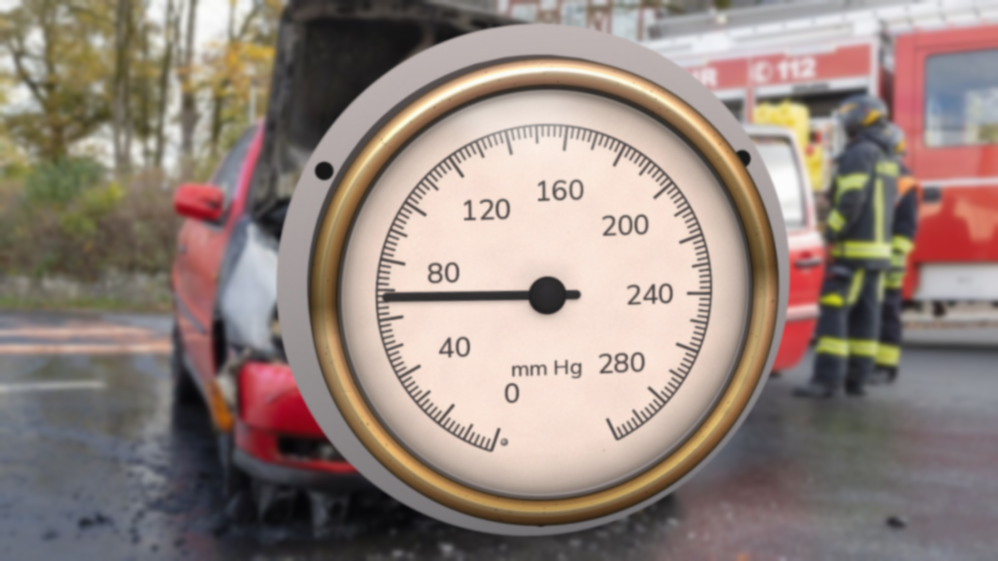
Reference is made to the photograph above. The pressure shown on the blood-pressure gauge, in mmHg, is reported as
68 mmHg
